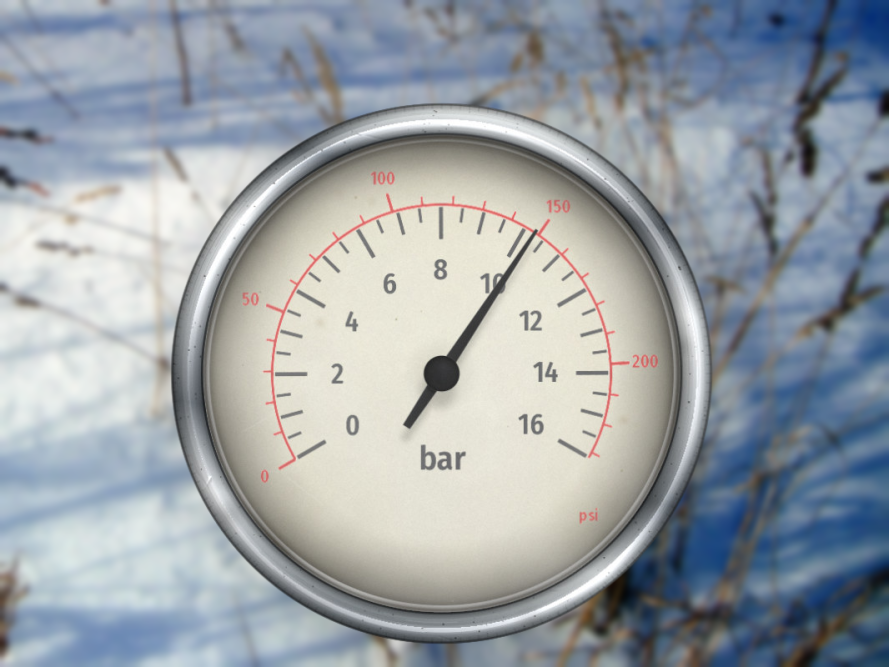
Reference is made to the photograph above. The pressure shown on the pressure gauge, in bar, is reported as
10.25 bar
